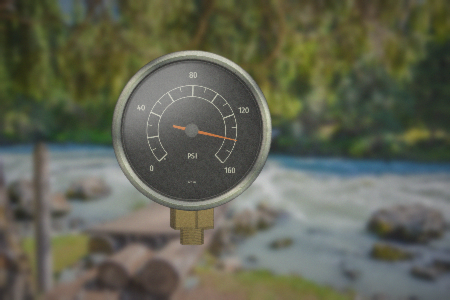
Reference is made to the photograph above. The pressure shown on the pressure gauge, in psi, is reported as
140 psi
